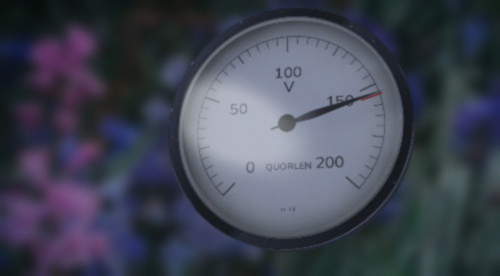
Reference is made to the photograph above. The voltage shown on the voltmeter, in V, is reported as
155 V
